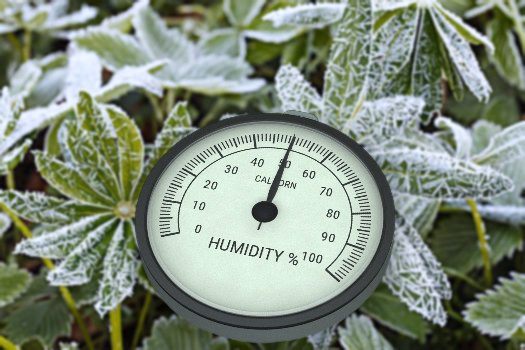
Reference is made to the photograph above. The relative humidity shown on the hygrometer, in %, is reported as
50 %
